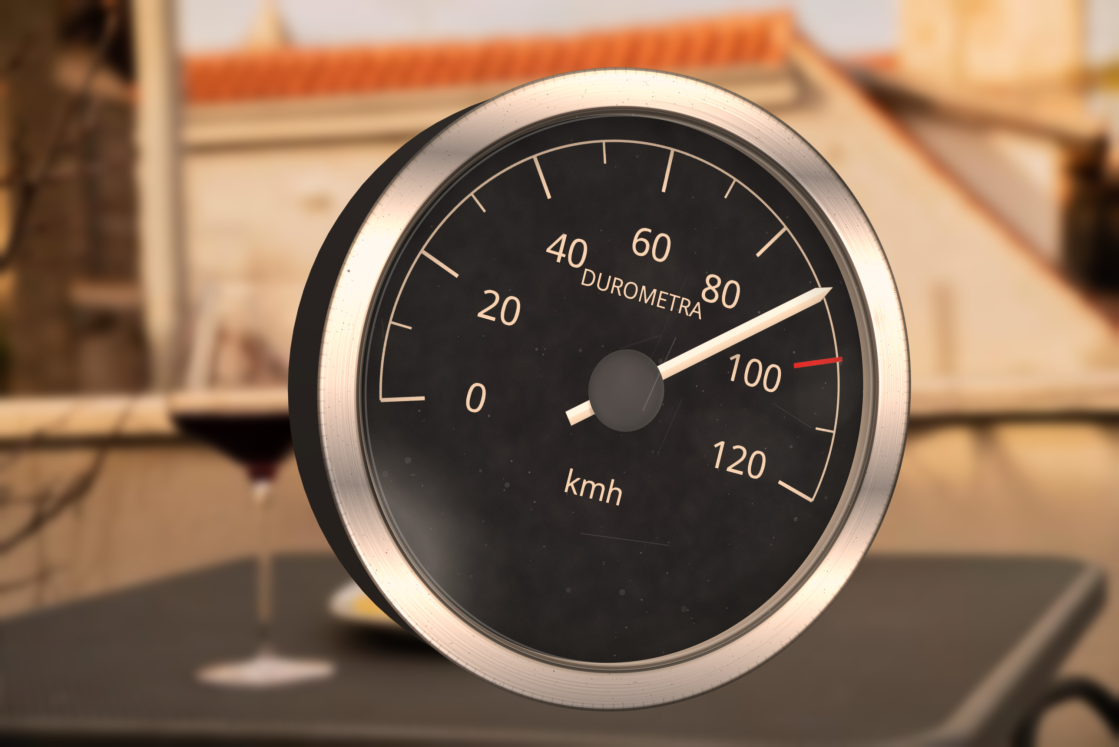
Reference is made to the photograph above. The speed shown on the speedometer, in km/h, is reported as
90 km/h
